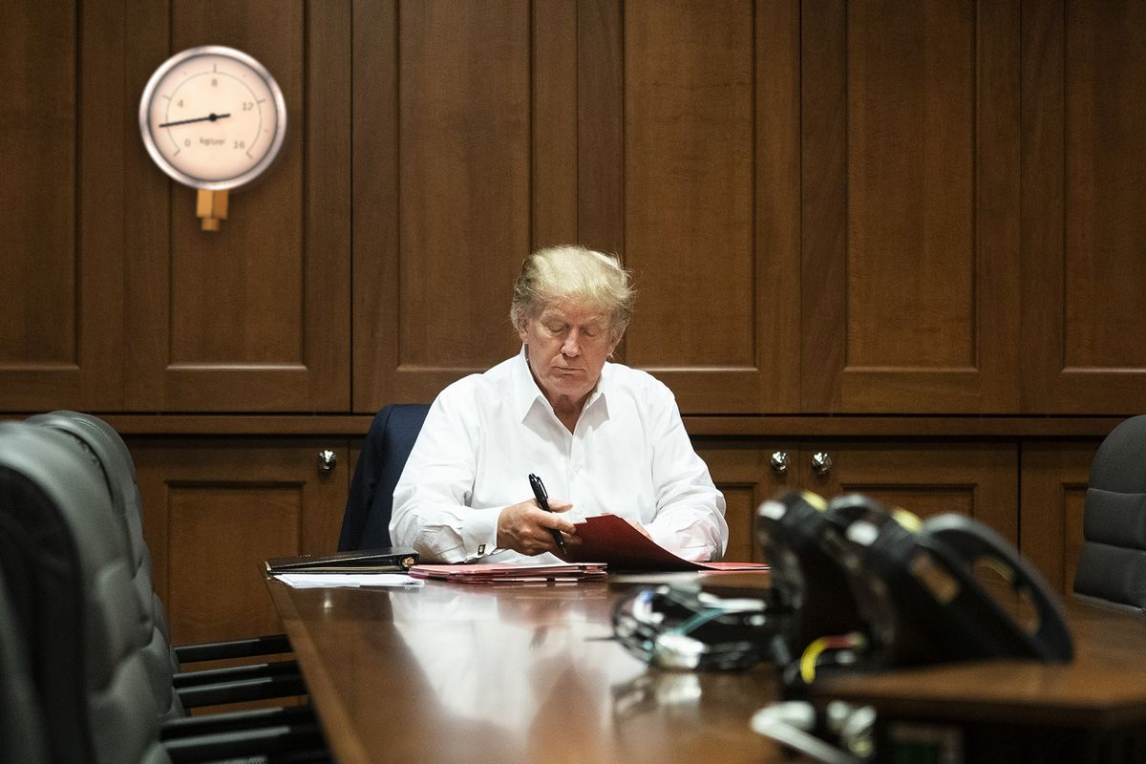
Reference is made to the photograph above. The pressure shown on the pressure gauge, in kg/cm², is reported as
2 kg/cm²
